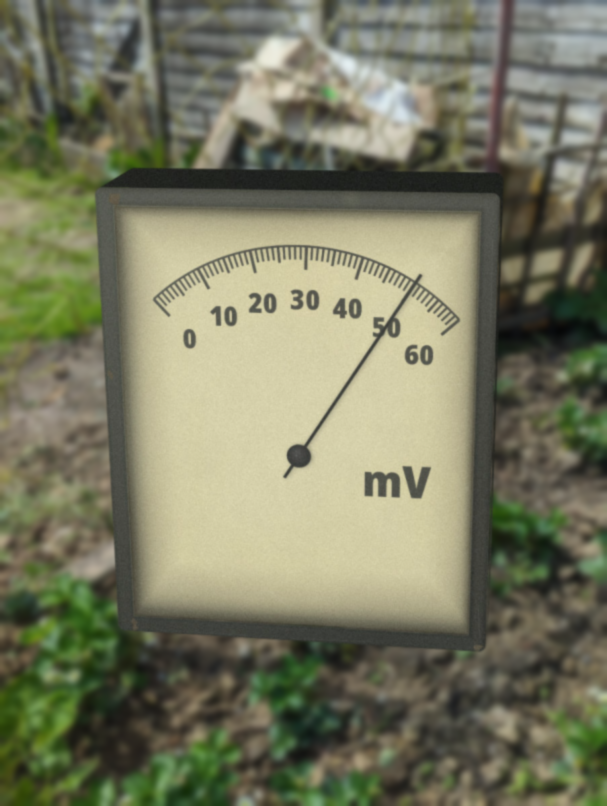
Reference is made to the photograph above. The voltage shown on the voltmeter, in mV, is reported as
50 mV
